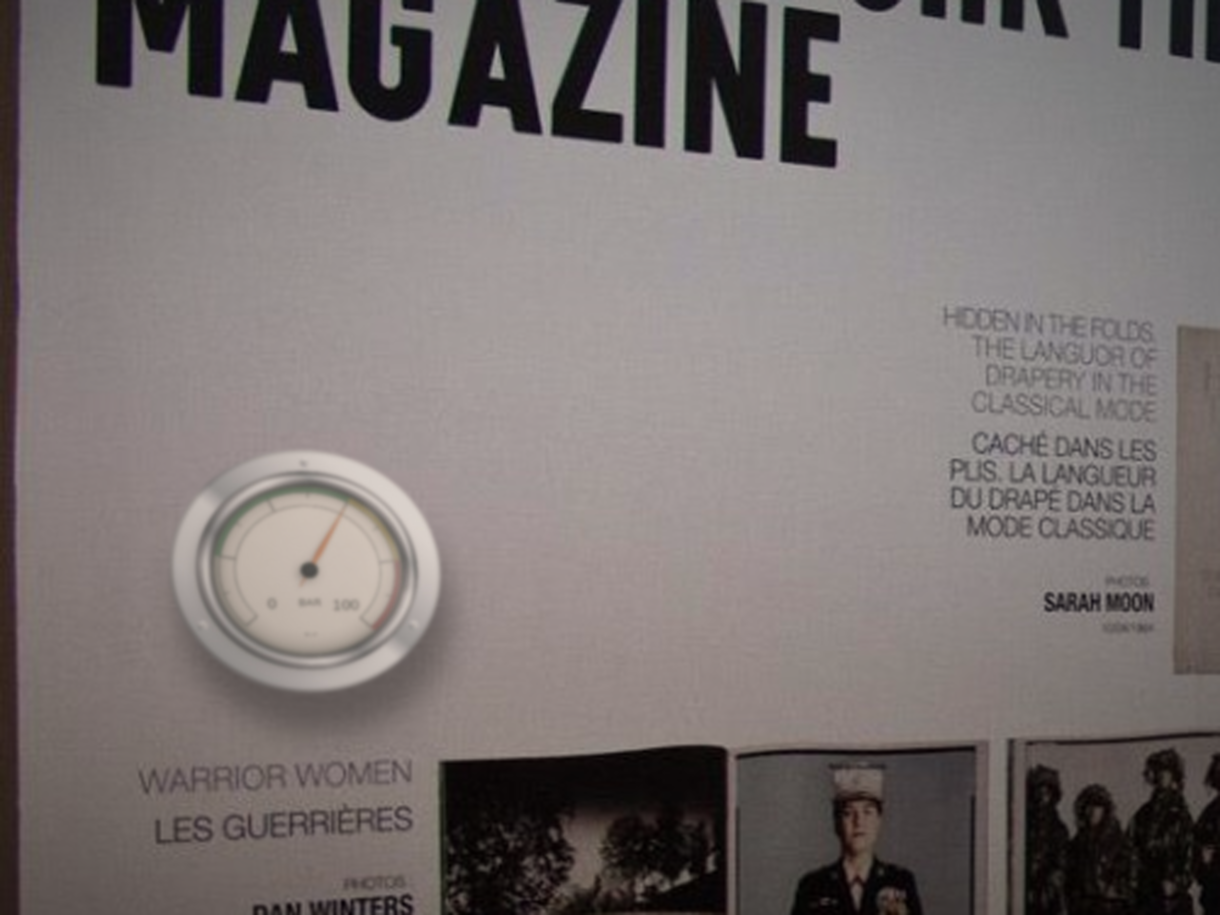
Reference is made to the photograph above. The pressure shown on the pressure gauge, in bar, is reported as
60 bar
